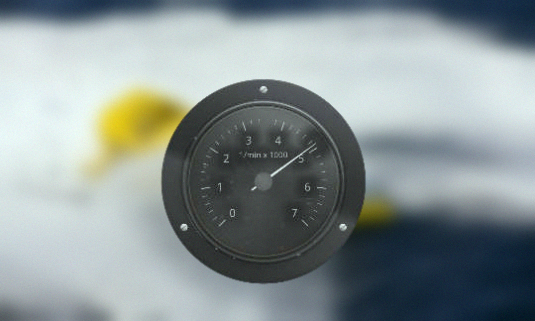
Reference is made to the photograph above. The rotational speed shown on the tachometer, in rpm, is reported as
4900 rpm
